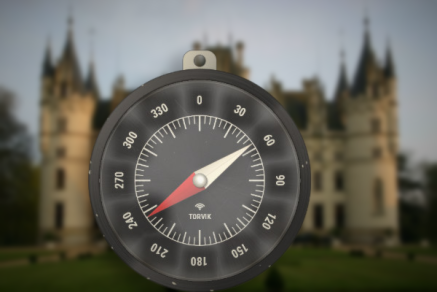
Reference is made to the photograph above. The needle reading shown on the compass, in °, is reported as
235 °
